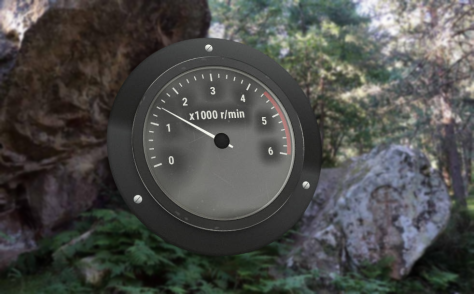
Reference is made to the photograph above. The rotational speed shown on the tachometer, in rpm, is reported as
1400 rpm
